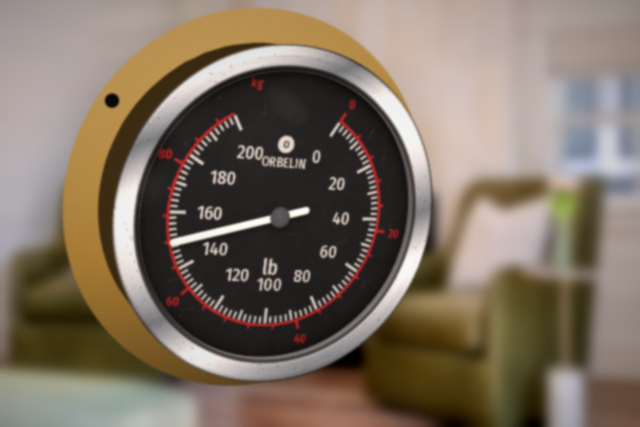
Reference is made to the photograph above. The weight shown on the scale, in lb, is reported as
150 lb
